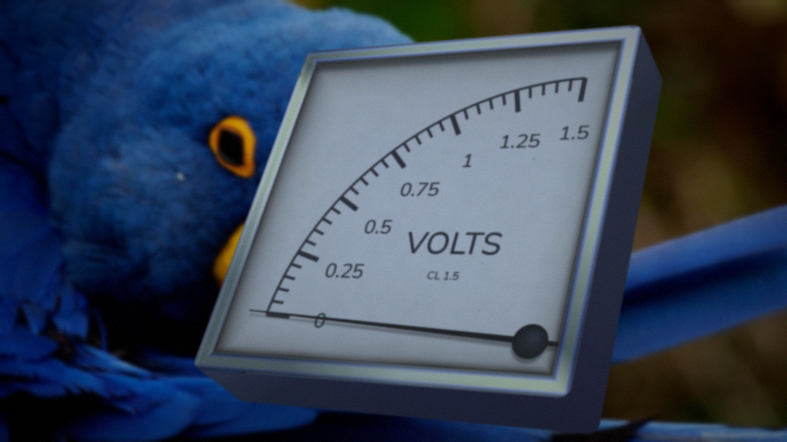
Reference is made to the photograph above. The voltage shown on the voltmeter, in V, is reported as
0 V
